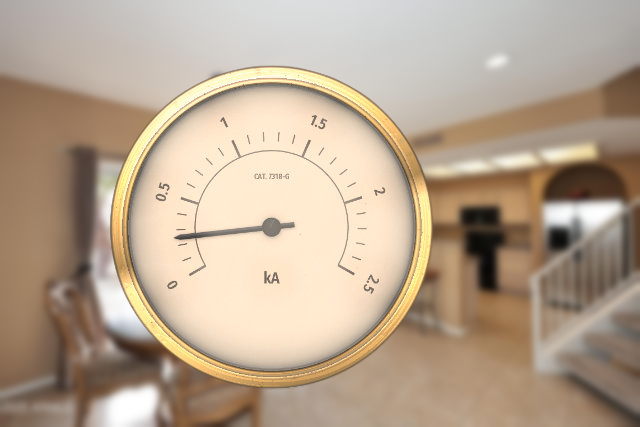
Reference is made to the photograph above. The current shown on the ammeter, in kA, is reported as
0.25 kA
